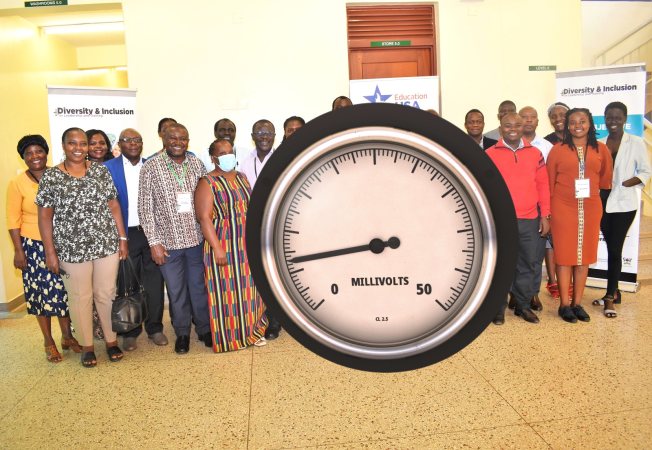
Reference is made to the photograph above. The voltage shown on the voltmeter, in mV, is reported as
6.5 mV
